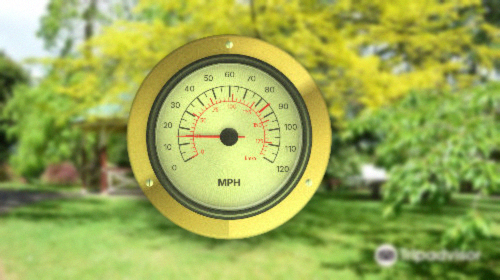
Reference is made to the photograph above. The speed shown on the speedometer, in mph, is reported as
15 mph
